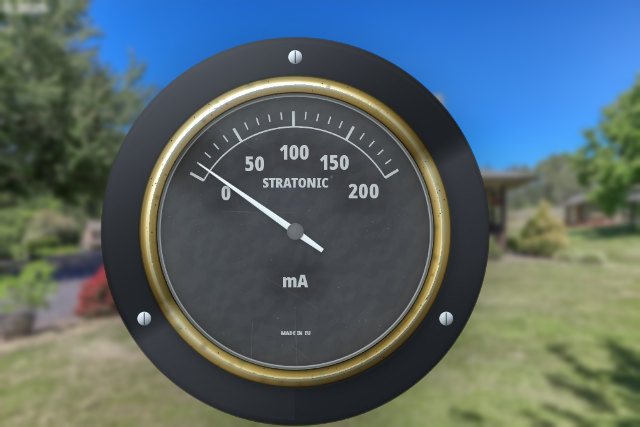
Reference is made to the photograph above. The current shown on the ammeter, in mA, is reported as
10 mA
